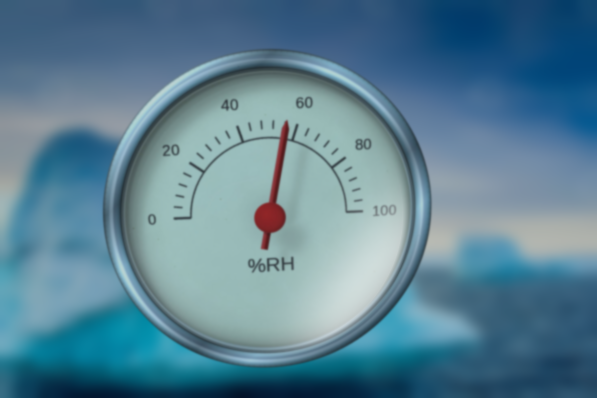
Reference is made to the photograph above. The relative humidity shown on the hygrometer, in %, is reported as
56 %
